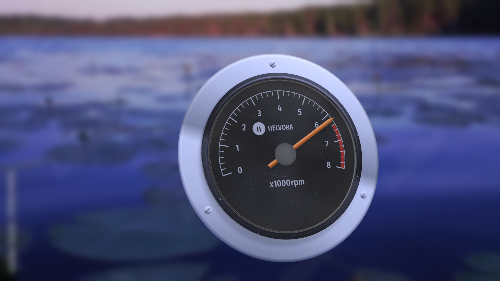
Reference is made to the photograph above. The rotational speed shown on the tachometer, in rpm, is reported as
6200 rpm
